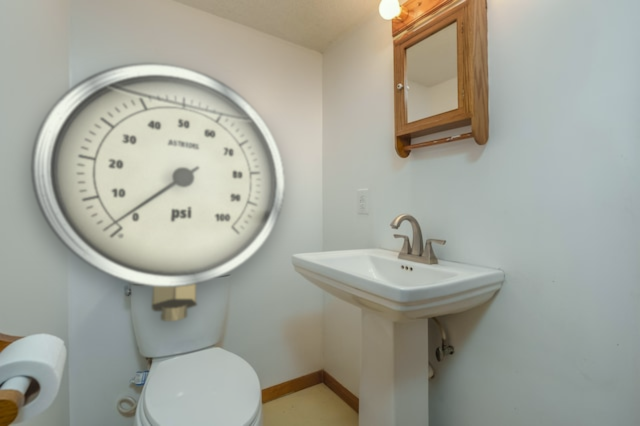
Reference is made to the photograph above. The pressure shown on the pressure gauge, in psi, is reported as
2 psi
